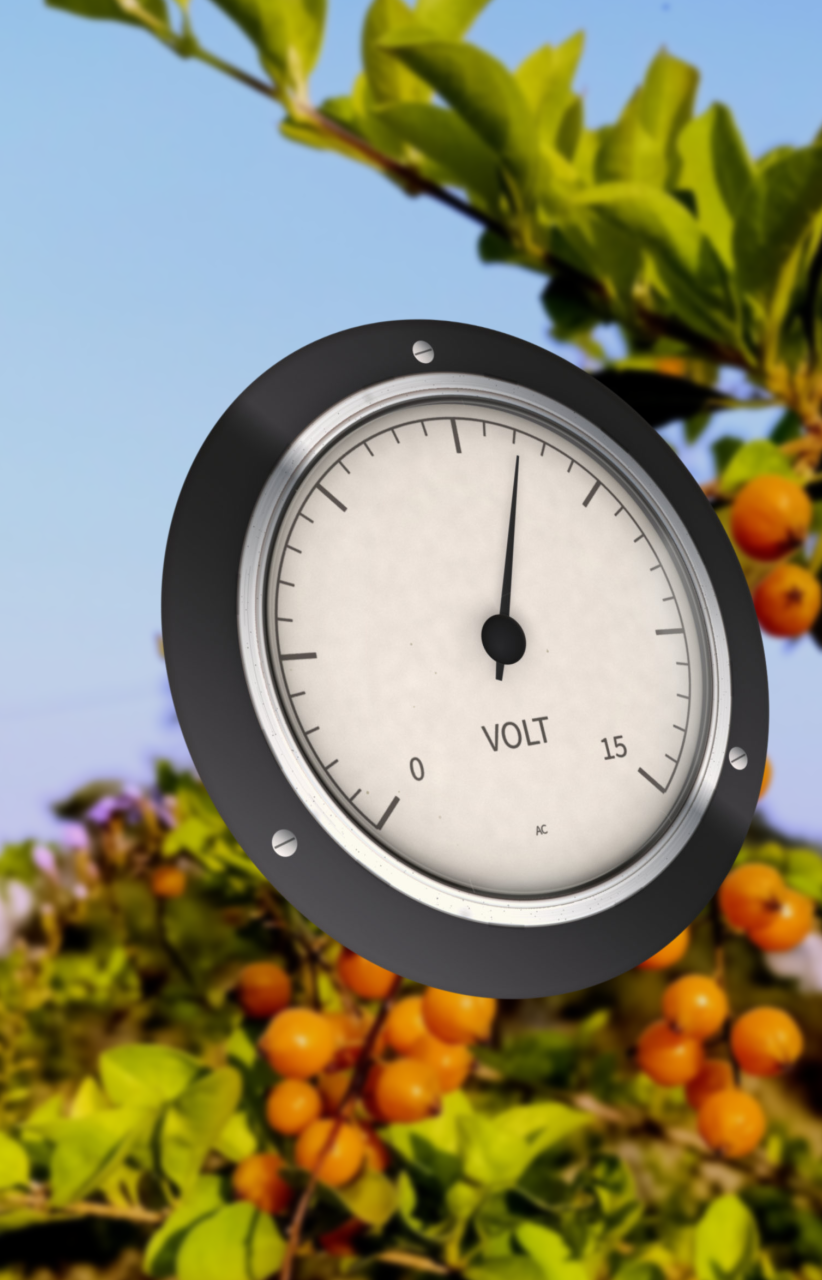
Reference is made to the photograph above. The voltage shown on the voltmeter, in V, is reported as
8.5 V
